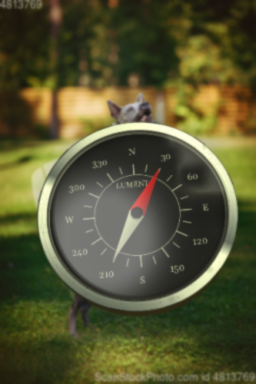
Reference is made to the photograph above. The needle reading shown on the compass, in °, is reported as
30 °
